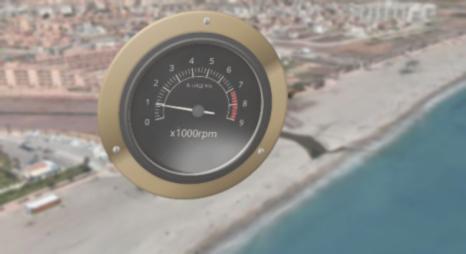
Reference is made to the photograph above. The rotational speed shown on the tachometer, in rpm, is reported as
1000 rpm
